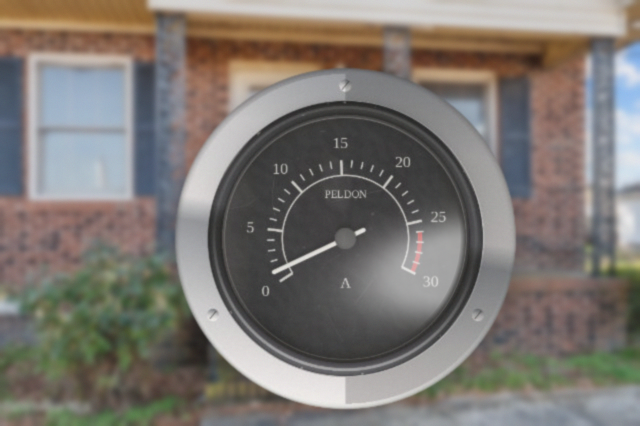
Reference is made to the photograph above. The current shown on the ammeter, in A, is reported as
1 A
